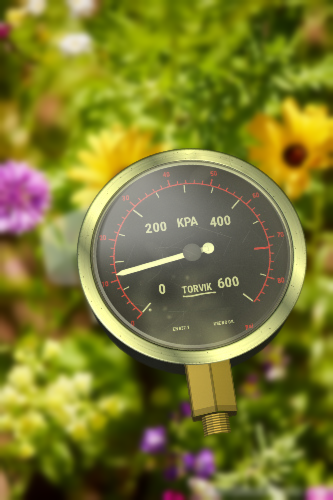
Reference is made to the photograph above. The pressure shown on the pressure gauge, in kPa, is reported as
75 kPa
